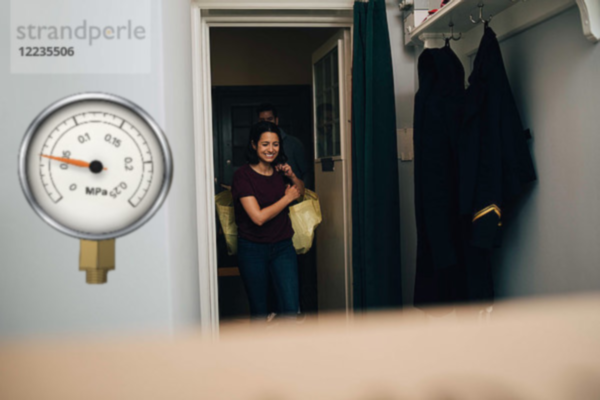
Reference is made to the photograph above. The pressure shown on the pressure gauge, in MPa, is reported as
0.05 MPa
